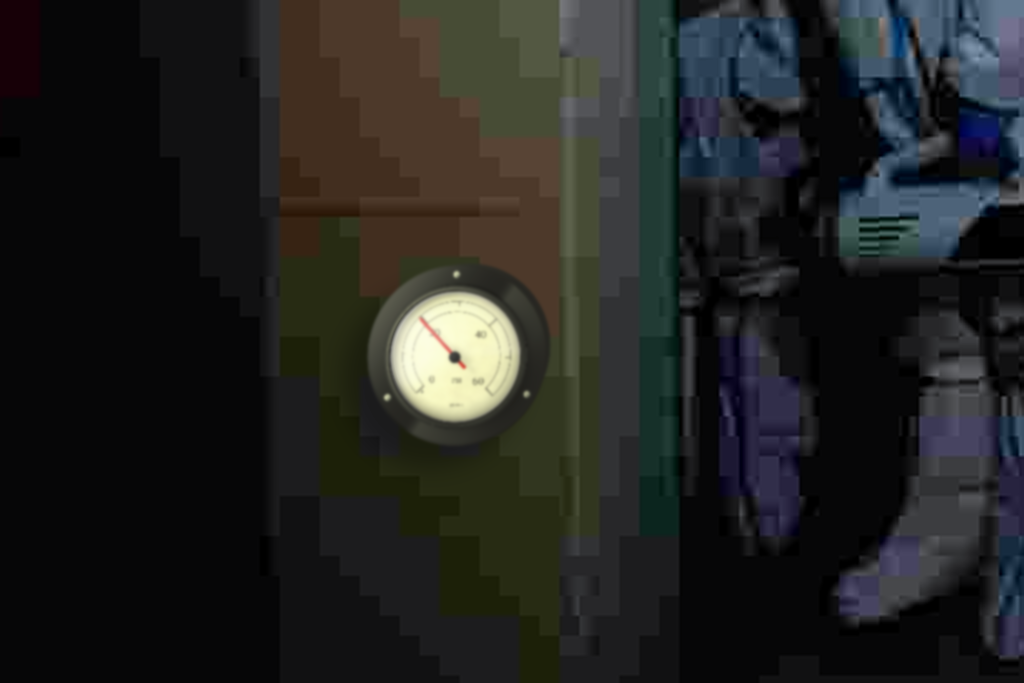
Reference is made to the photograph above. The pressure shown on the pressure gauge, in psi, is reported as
20 psi
